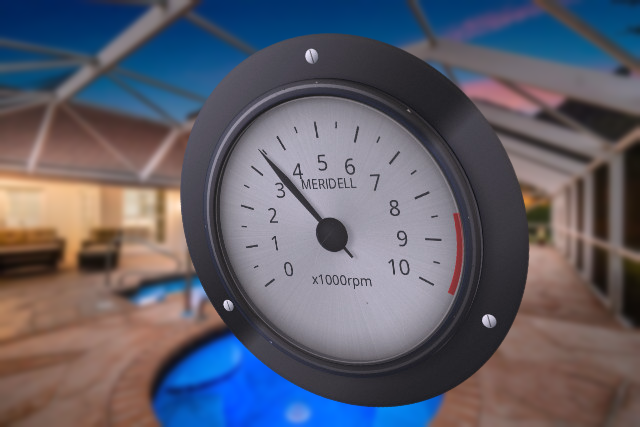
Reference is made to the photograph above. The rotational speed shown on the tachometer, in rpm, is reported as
3500 rpm
